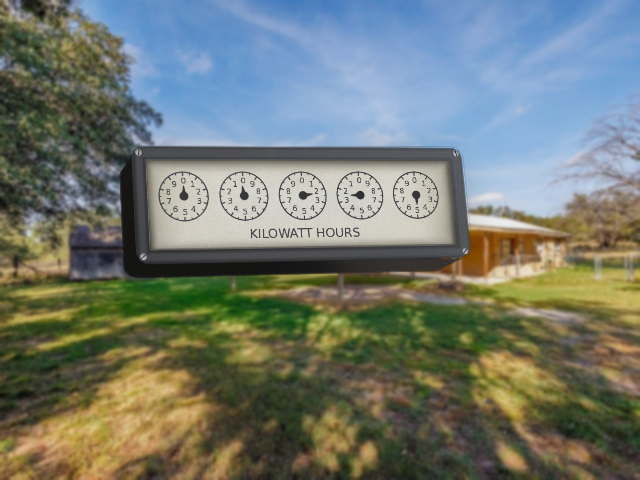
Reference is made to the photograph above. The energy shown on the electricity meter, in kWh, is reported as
225 kWh
